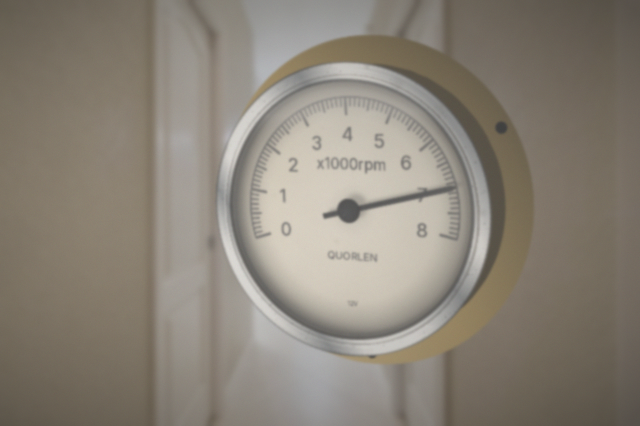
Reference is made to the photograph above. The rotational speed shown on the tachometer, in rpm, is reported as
7000 rpm
